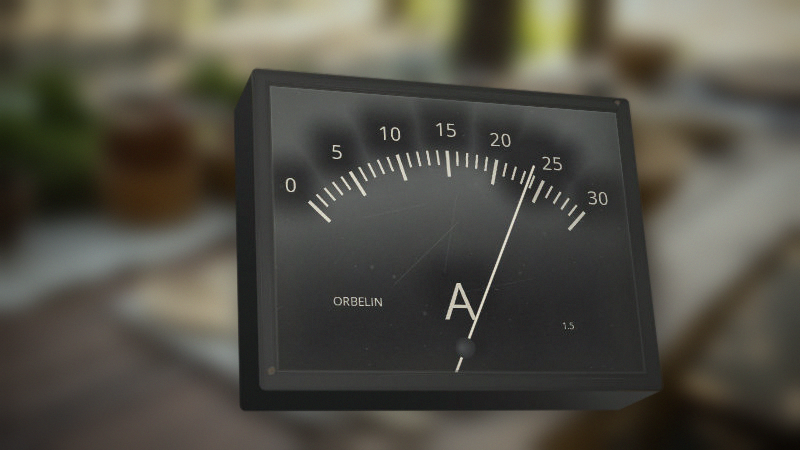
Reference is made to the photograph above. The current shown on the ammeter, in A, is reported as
23.5 A
